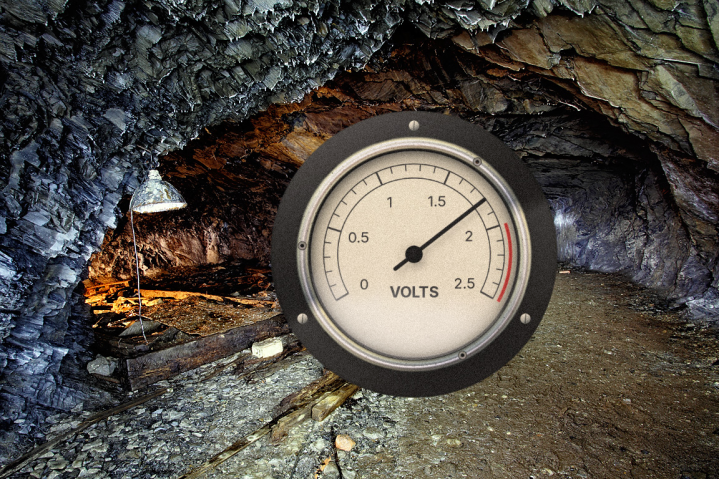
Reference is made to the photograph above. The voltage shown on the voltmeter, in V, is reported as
1.8 V
